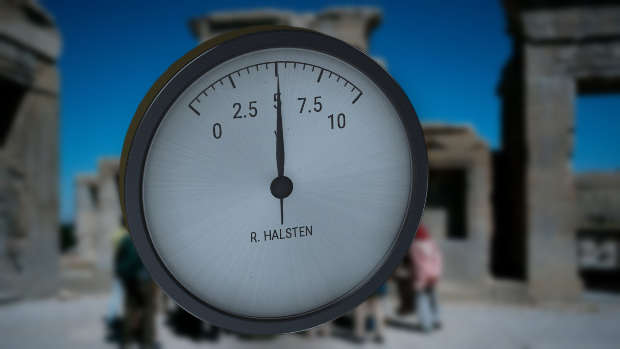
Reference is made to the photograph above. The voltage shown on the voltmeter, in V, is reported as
5 V
